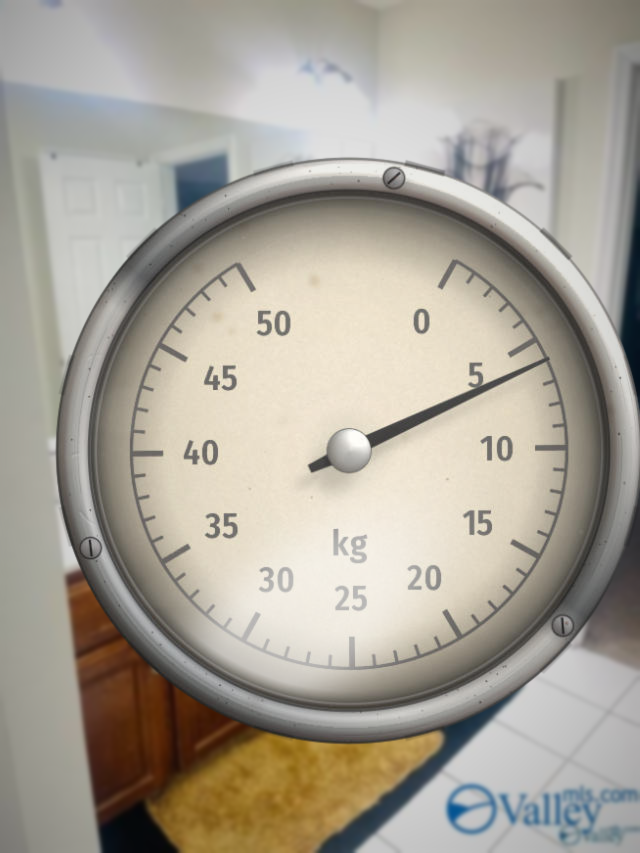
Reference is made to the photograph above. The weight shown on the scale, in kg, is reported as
6 kg
